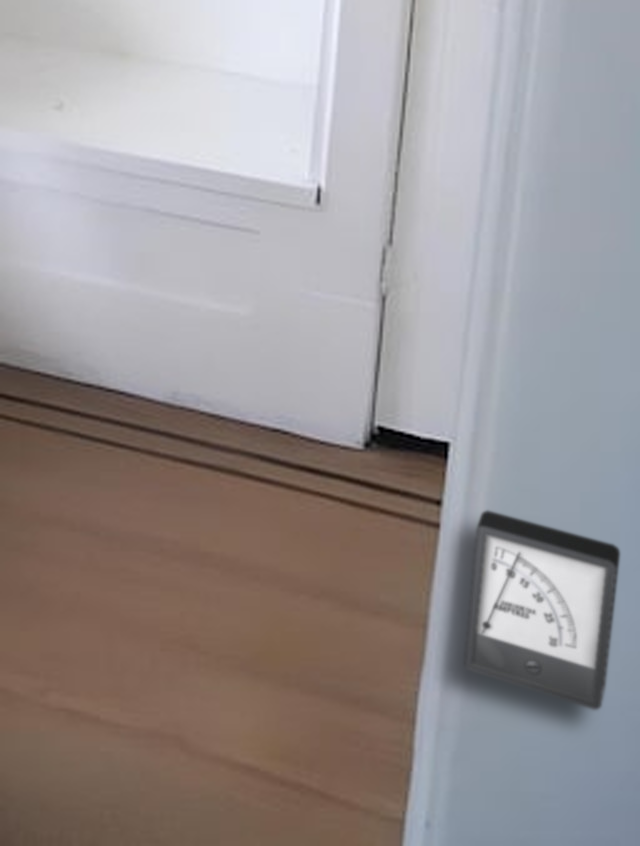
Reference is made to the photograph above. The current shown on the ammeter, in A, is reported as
10 A
